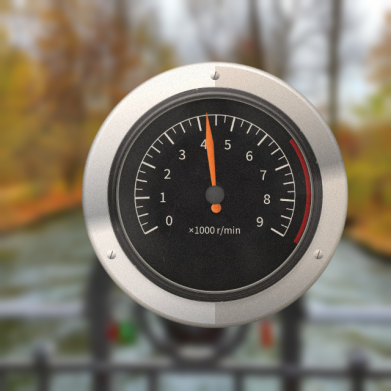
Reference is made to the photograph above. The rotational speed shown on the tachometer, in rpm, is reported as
4250 rpm
